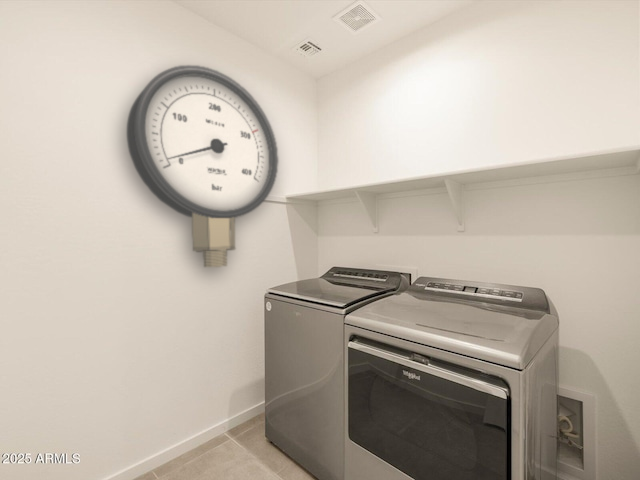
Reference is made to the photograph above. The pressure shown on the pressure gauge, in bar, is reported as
10 bar
